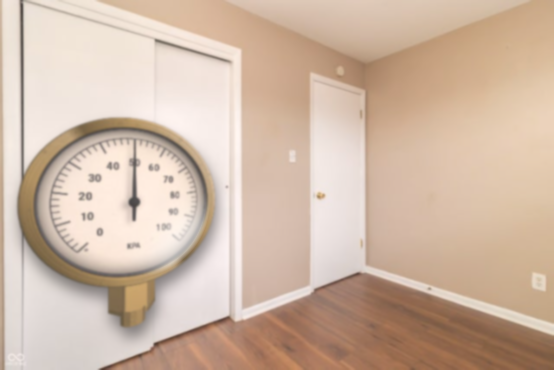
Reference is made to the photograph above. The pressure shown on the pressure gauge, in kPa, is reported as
50 kPa
